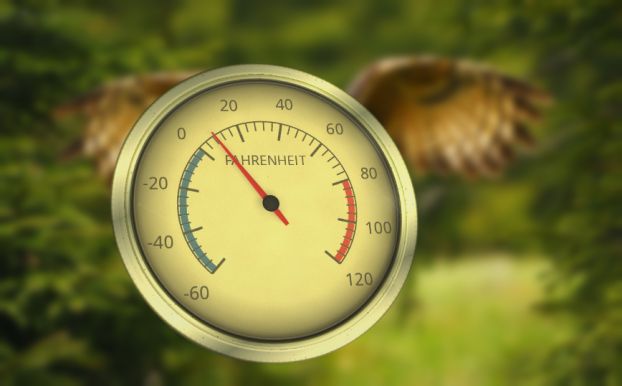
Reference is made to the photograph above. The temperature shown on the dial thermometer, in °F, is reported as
8 °F
